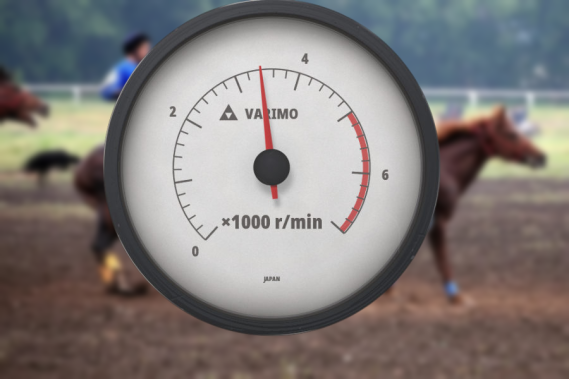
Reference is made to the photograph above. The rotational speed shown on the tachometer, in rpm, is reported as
3400 rpm
